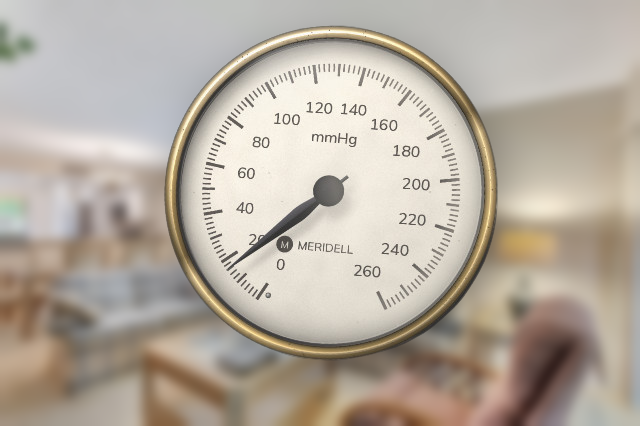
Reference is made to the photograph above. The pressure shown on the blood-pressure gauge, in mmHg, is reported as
16 mmHg
